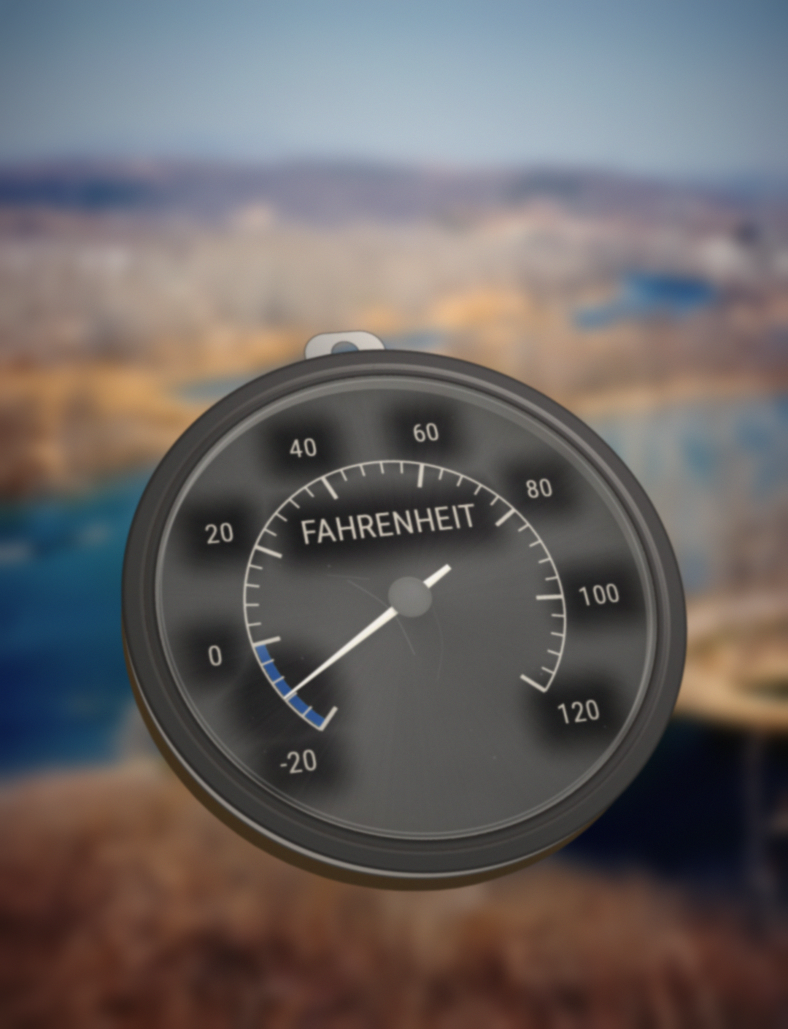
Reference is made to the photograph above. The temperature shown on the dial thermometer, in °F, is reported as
-12 °F
